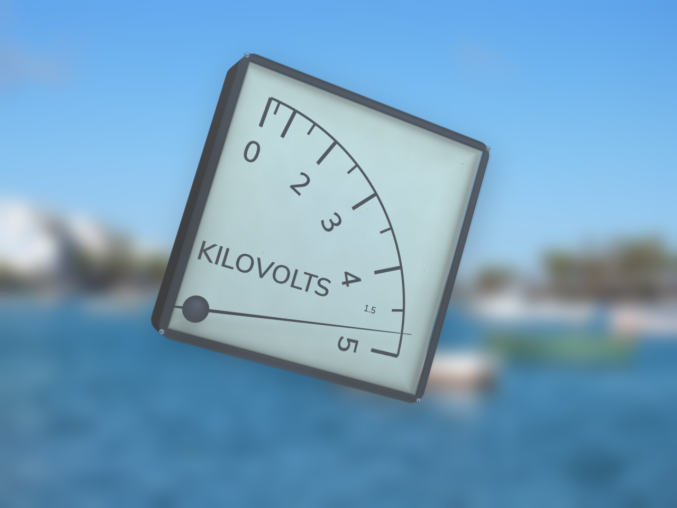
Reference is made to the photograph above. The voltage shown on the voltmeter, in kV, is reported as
4.75 kV
